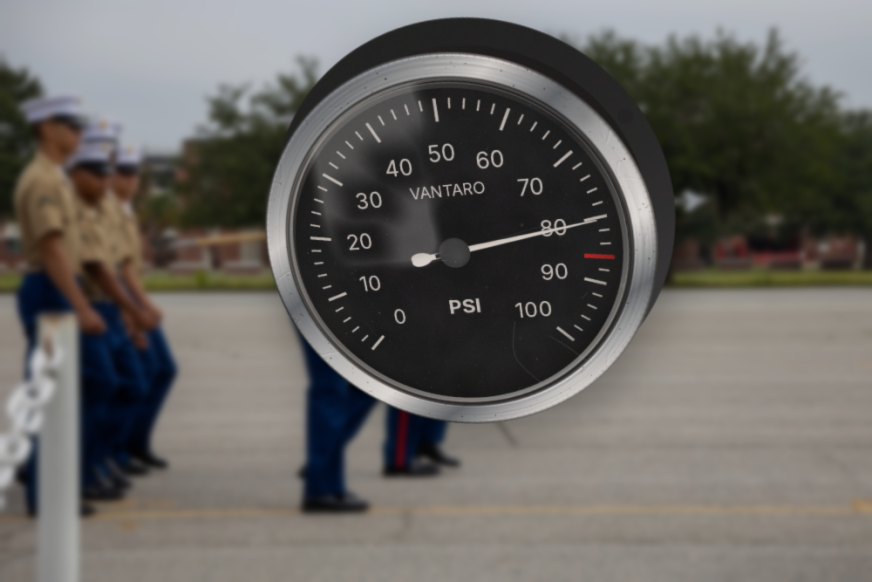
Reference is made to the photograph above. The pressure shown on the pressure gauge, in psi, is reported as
80 psi
